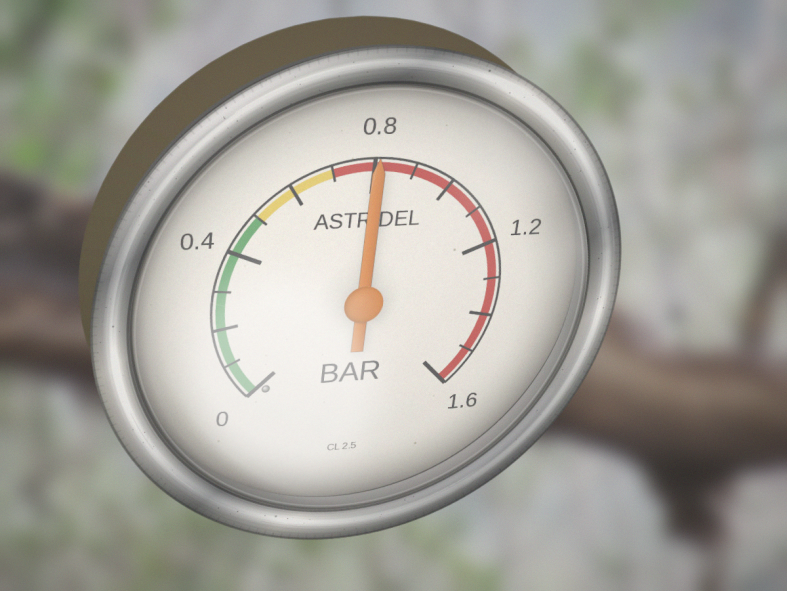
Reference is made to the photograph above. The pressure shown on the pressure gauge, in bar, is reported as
0.8 bar
